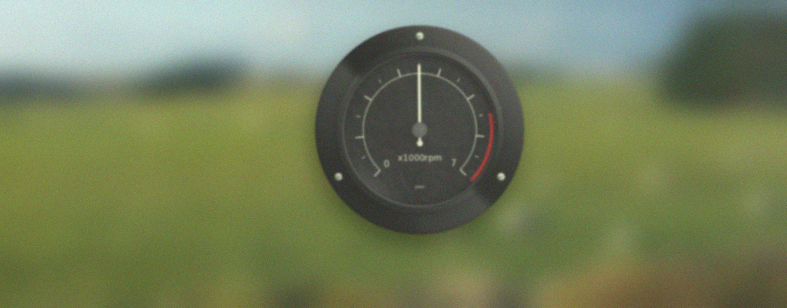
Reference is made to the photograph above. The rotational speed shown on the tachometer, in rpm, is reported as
3500 rpm
